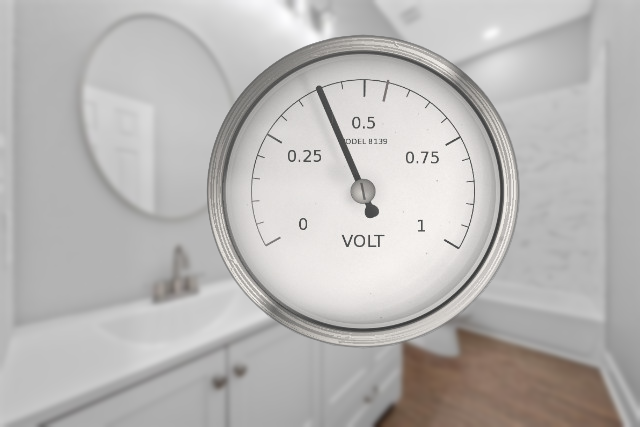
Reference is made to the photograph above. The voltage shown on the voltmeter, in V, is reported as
0.4 V
